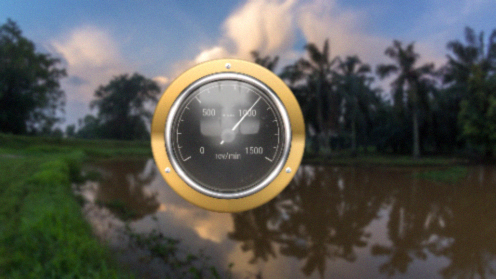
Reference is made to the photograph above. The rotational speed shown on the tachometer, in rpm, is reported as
1000 rpm
